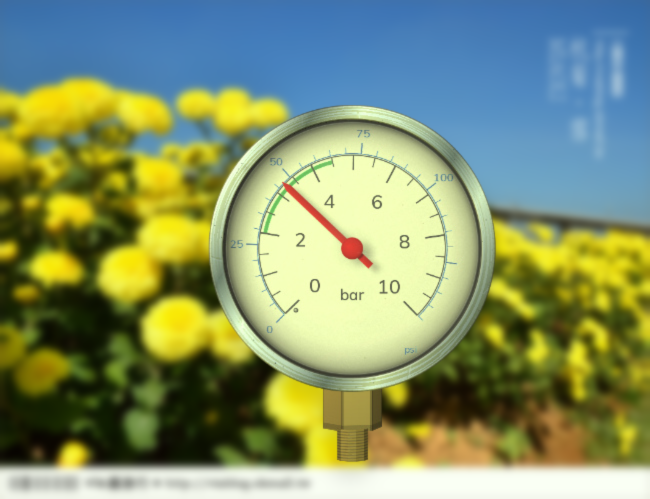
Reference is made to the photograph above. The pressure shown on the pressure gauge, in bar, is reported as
3.25 bar
